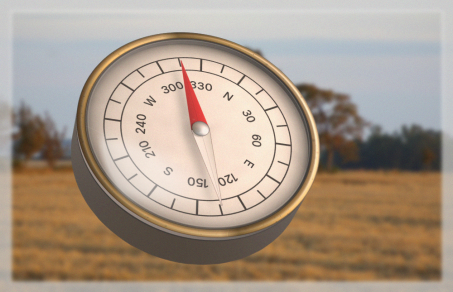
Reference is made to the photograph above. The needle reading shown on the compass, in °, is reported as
315 °
